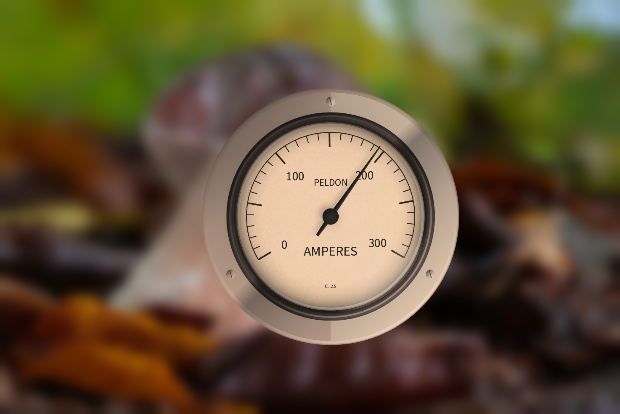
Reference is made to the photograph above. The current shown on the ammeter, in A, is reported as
195 A
